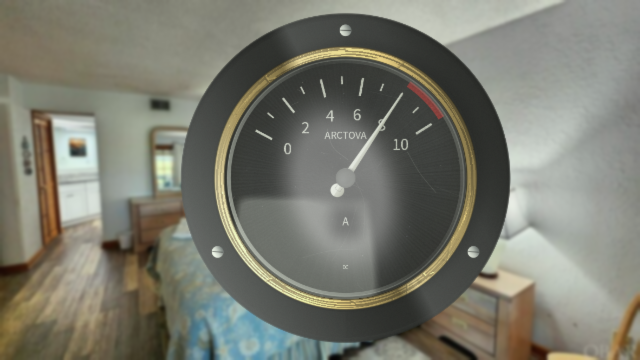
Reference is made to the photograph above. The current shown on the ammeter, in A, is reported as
8 A
